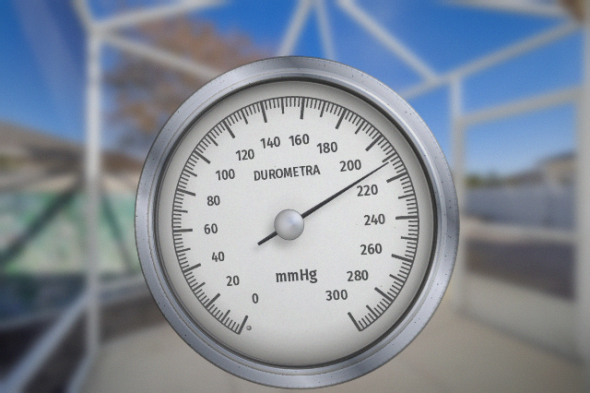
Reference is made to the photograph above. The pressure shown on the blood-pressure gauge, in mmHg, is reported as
212 mmHg
